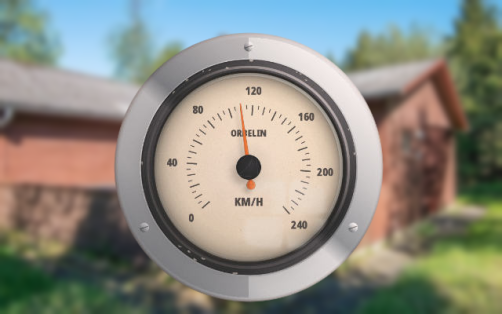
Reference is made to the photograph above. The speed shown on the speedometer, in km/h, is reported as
110 km/h
